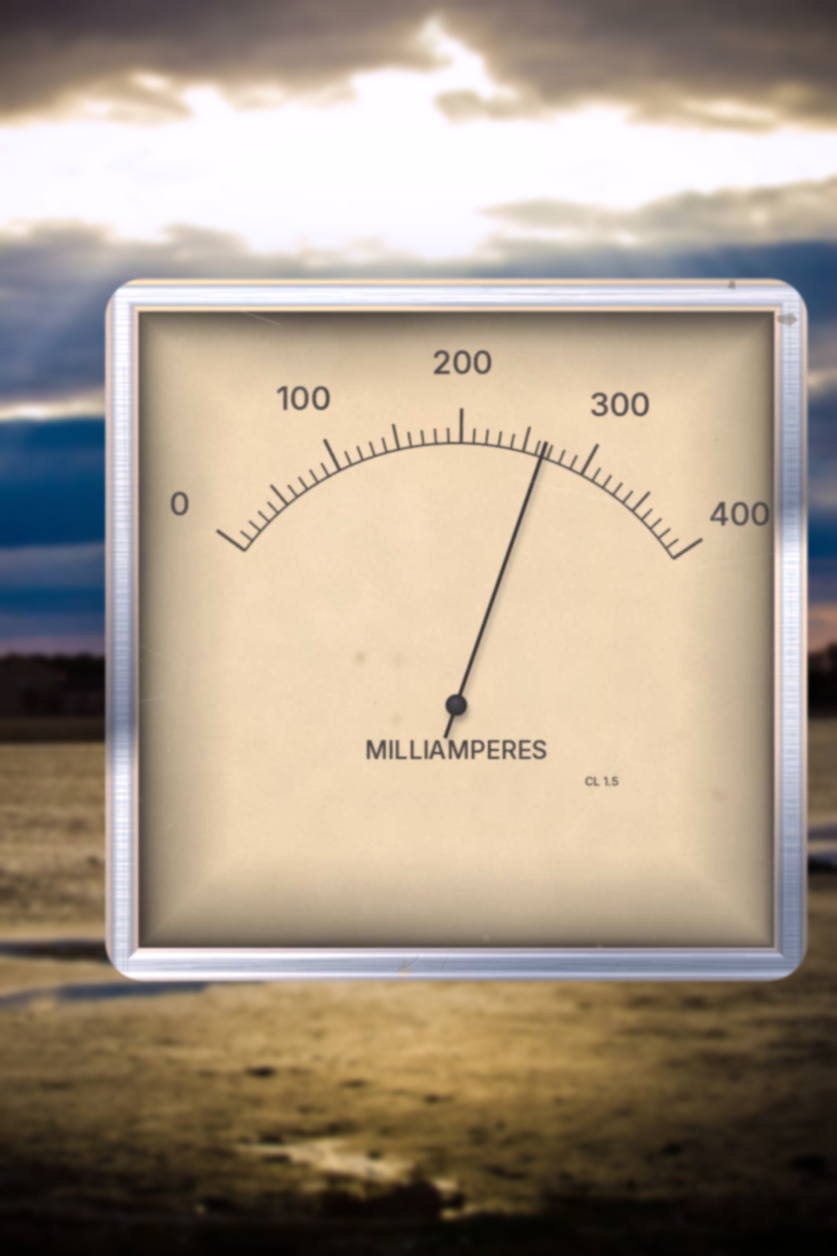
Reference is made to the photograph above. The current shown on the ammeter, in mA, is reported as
265 mA
